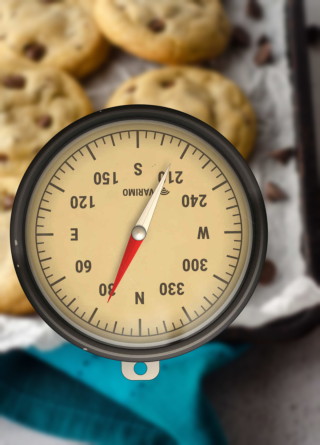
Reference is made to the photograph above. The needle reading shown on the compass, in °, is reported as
25 °
